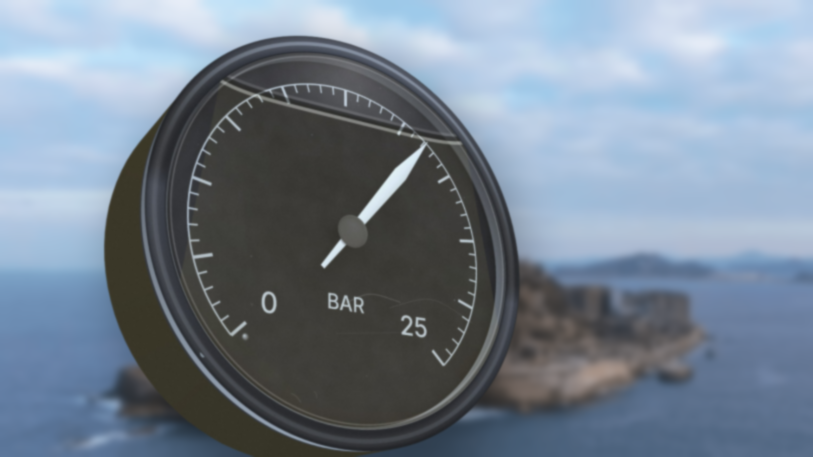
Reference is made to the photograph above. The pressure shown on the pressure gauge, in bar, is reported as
16 bar
